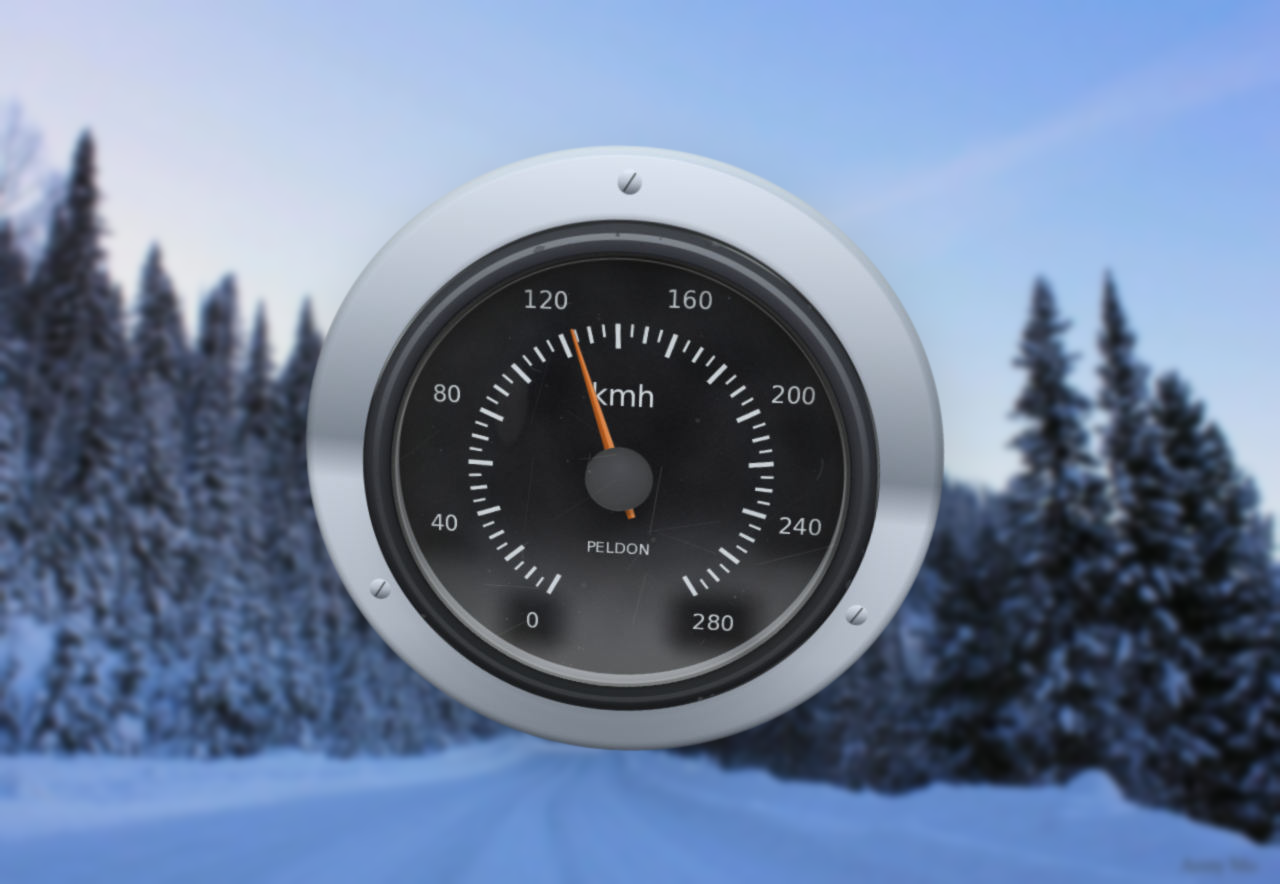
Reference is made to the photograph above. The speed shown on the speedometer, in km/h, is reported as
125 km/h
